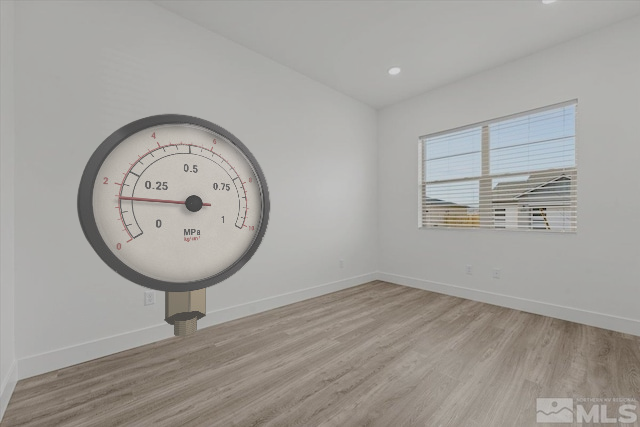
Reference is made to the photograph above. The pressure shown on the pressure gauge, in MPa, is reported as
0.15 MPa
